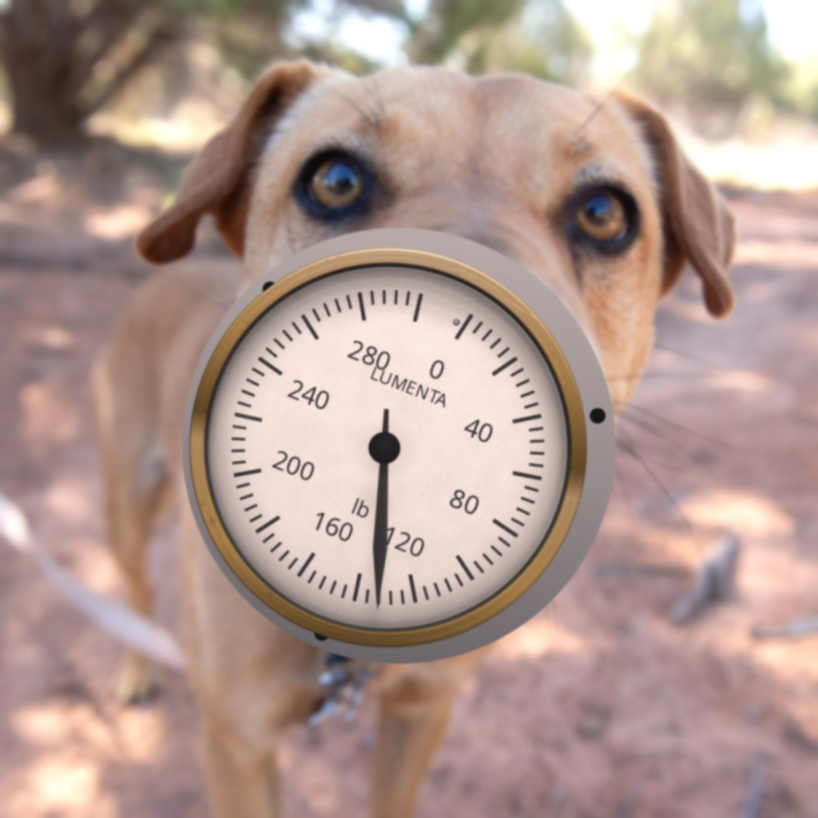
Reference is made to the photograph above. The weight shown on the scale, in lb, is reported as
132 lb
